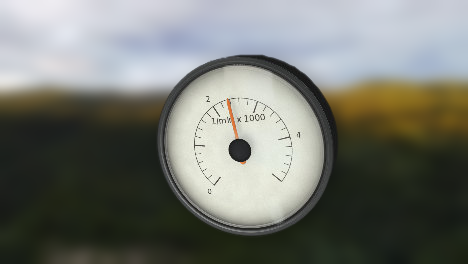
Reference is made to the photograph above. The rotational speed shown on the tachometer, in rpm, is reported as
2400 rpm
